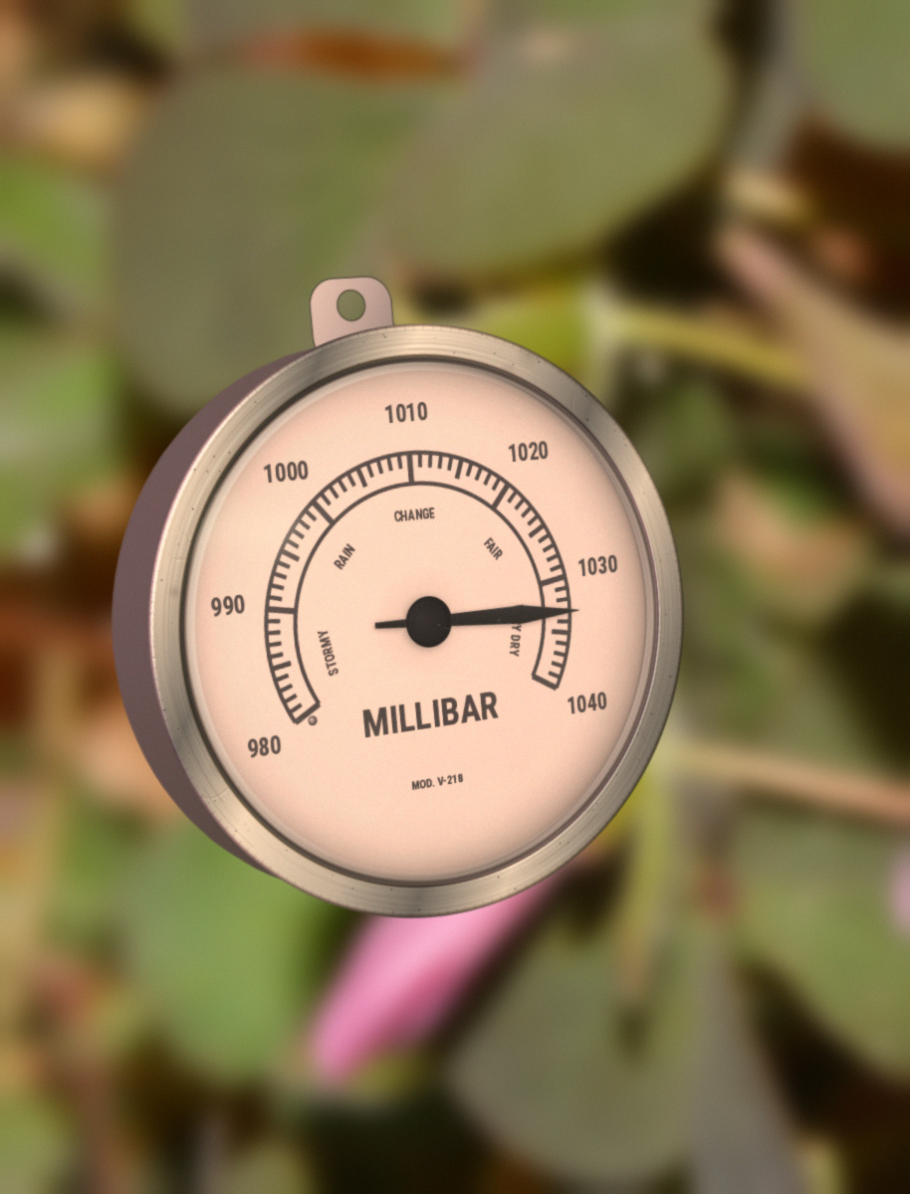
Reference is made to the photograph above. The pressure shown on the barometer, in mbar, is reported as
1033 mbar
